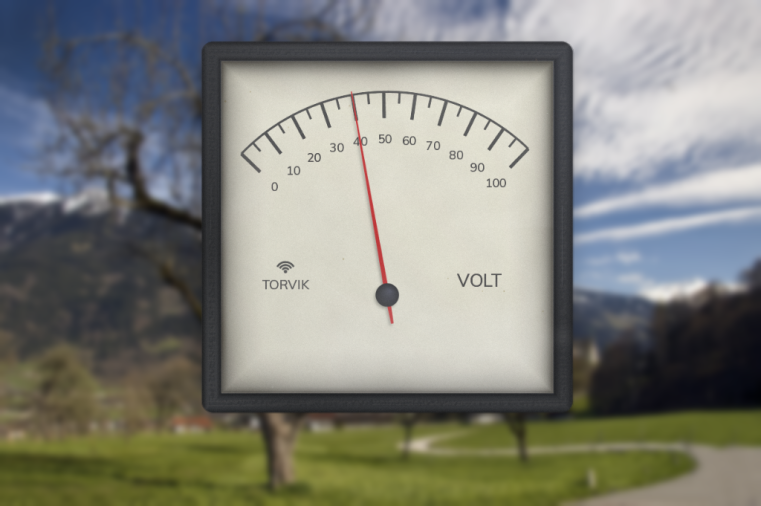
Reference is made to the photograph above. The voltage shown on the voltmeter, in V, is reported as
40 V
